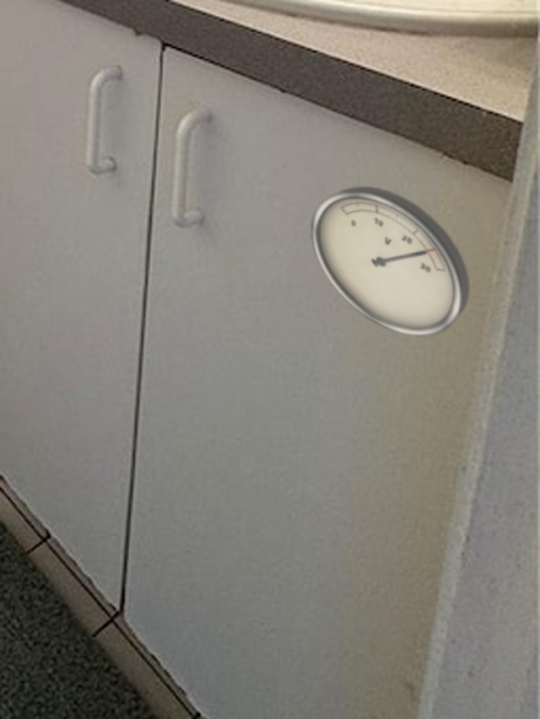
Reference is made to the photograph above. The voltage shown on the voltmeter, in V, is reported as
25 V
